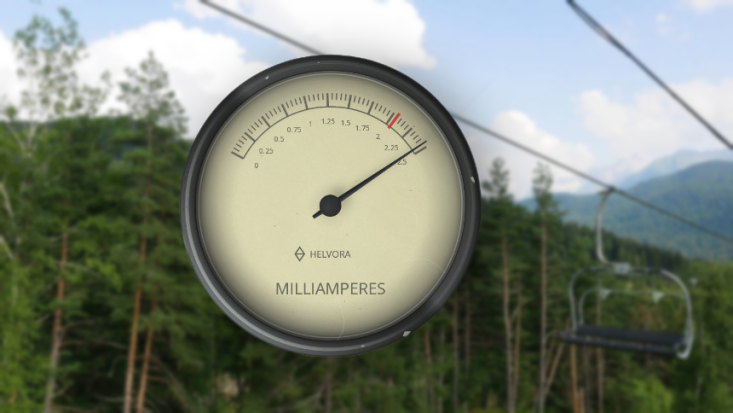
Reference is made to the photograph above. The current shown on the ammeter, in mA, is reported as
2.45 mA
